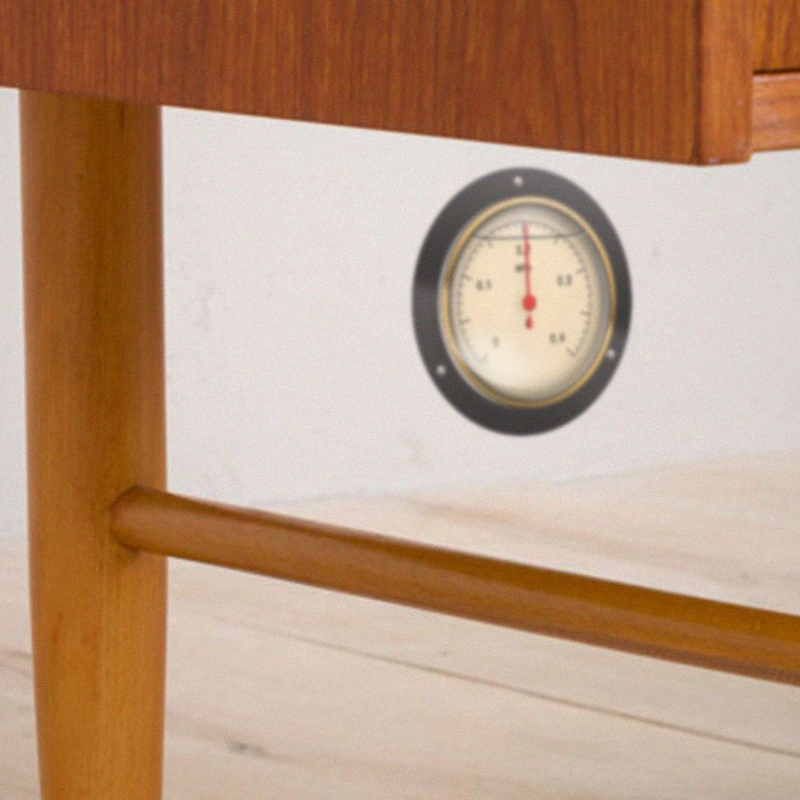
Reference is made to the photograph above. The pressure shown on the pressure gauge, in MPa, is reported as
0.2 MPa
